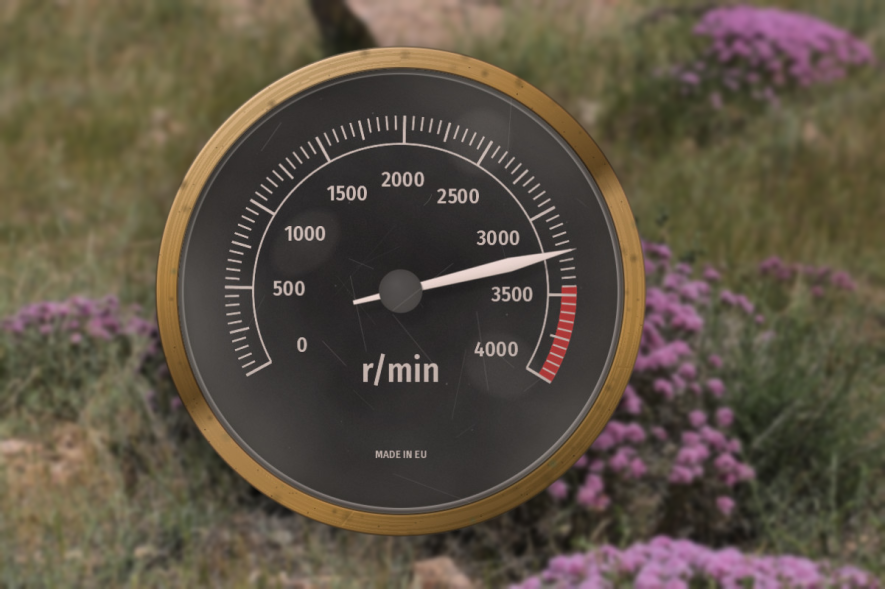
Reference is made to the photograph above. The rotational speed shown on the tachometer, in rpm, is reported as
3250 rpm
